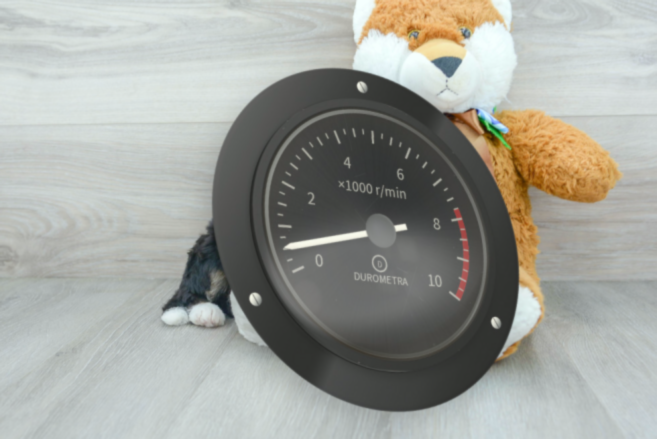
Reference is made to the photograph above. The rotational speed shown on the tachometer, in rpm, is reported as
500 rpm
